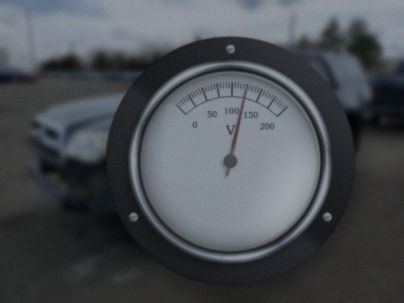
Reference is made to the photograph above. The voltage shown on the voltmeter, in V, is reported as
125 V
